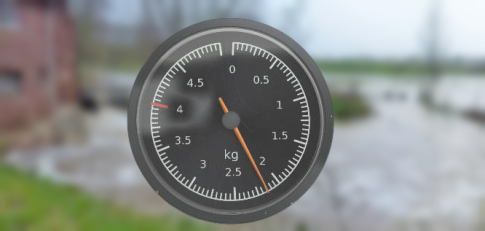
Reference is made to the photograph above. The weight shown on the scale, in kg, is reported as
2.15 kg
